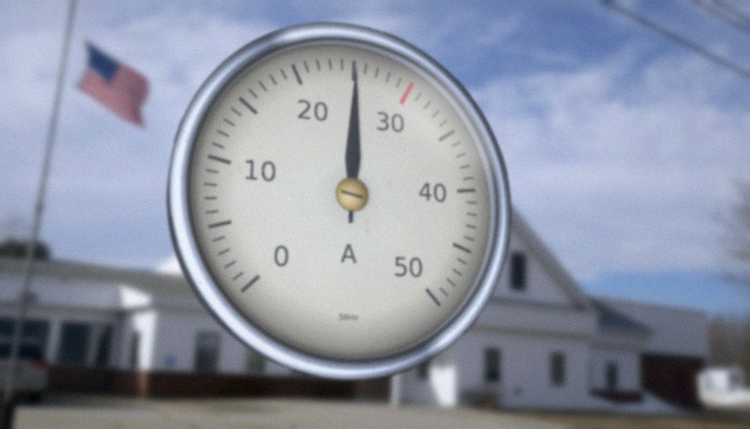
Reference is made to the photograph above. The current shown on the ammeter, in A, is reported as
25 A
